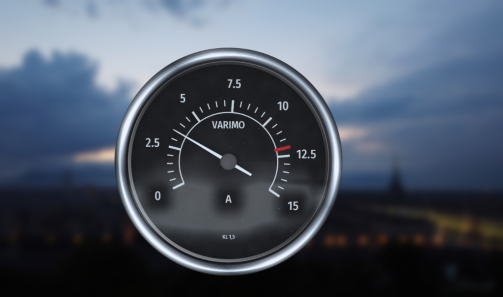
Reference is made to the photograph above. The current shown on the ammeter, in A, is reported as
3.5 A
